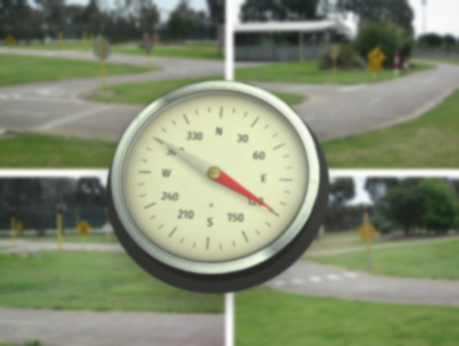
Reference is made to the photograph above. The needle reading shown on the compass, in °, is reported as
120 °
